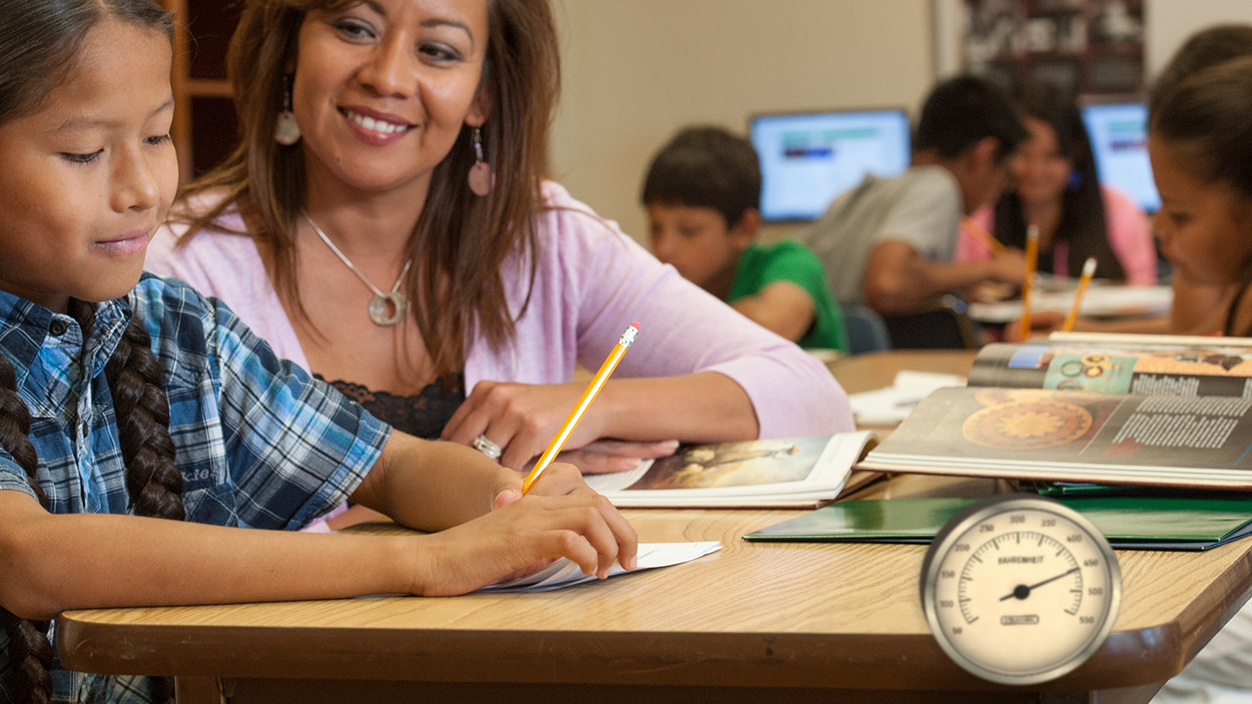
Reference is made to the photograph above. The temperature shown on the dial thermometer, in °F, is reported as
450 °F
